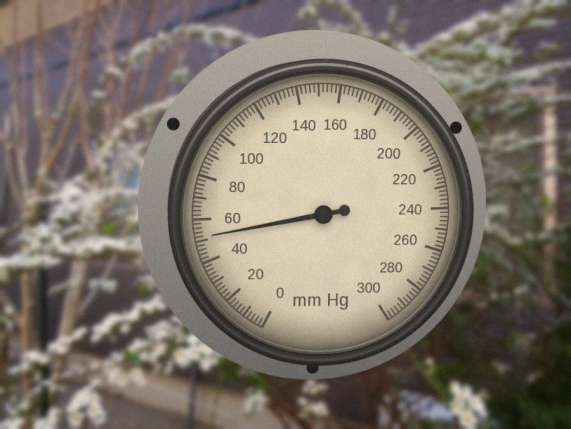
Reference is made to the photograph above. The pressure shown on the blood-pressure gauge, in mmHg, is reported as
52 mmHg
